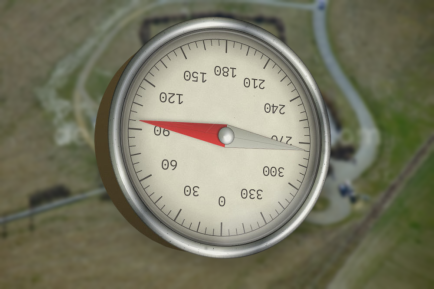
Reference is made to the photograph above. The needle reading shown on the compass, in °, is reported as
95 °
